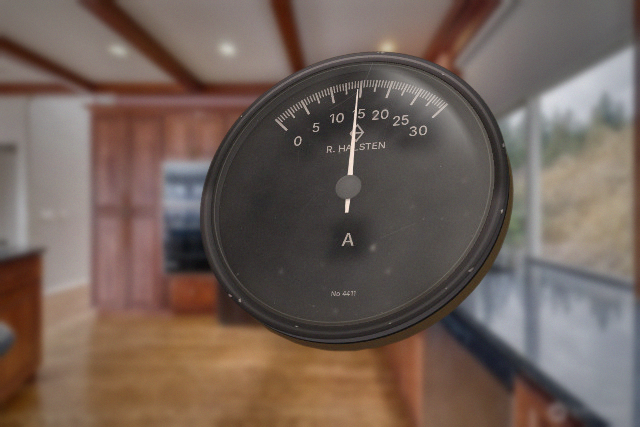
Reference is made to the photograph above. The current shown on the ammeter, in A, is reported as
15 A
